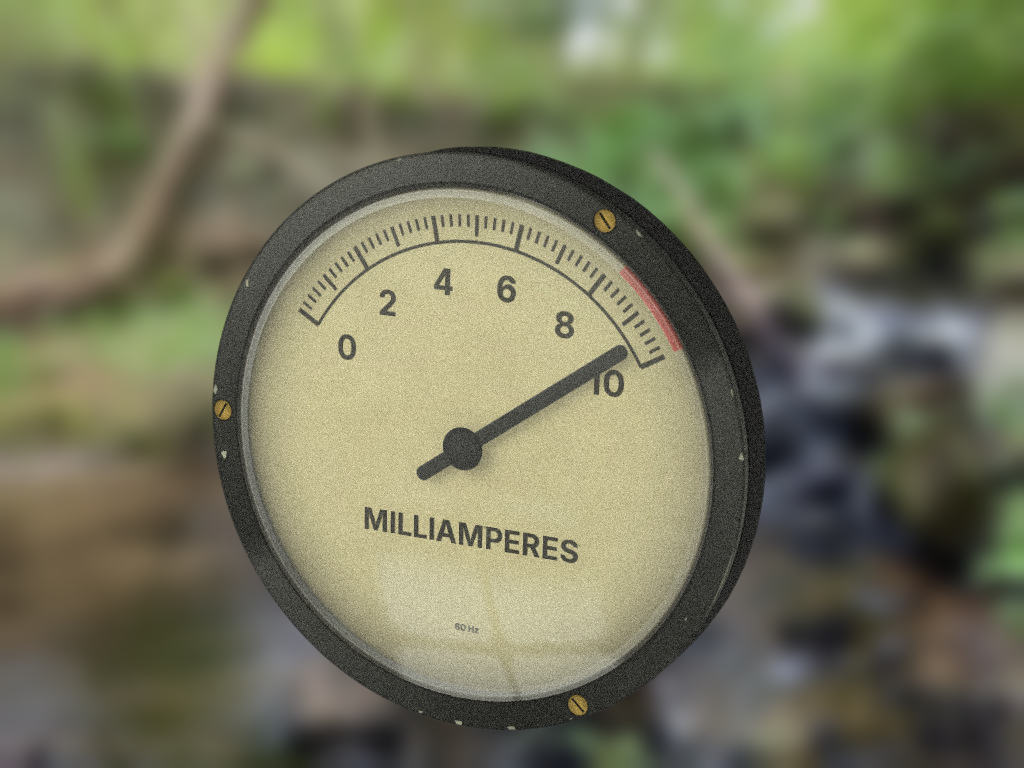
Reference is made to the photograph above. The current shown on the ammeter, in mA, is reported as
9.5 mA
